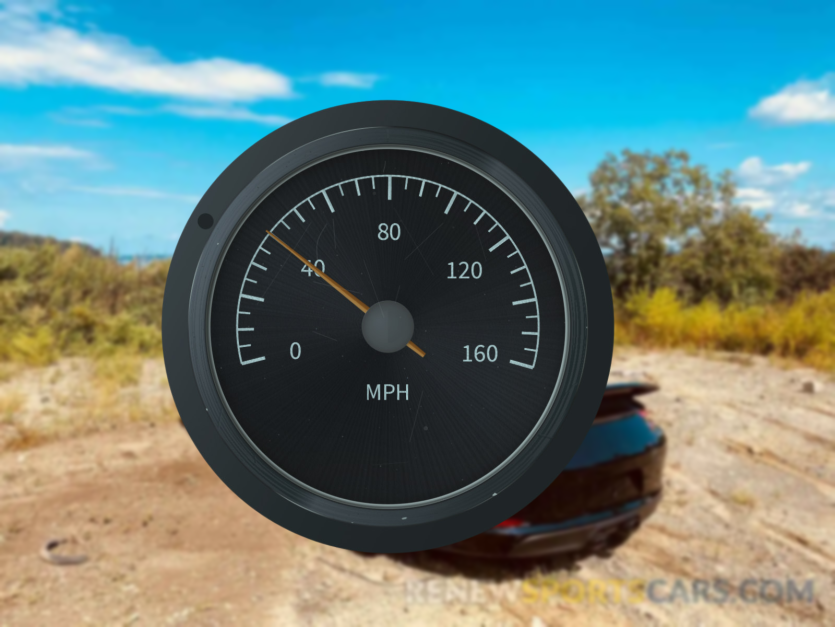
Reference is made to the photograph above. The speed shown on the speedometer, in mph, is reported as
40 mph
